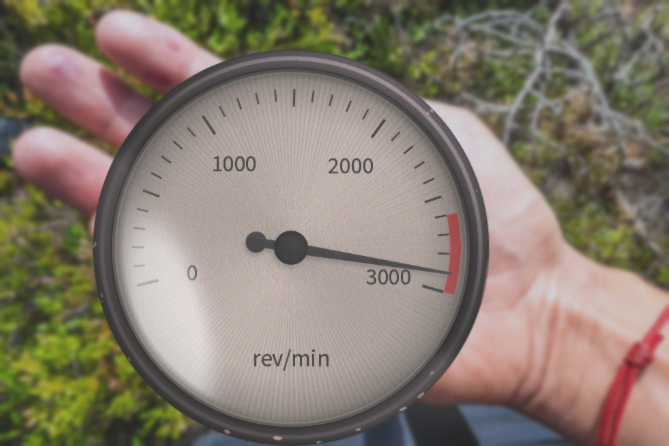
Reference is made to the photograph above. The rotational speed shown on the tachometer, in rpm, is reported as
2900 rpm
